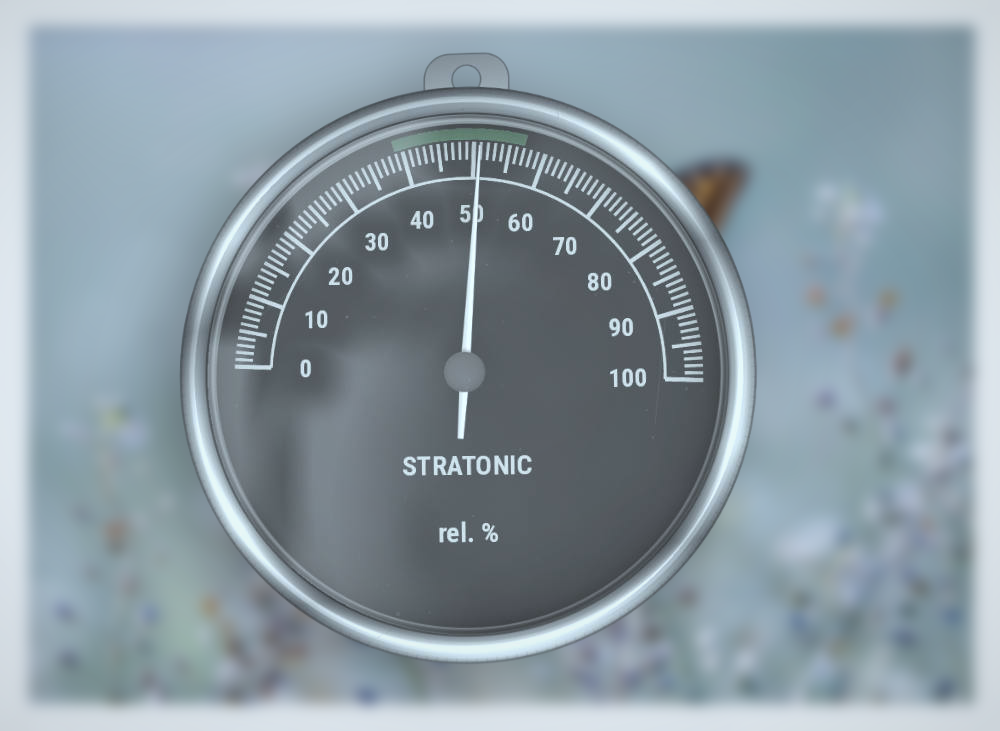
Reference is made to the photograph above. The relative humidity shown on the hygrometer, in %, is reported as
51 %
